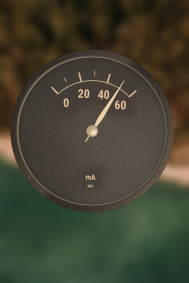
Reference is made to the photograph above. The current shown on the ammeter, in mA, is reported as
50 mA
